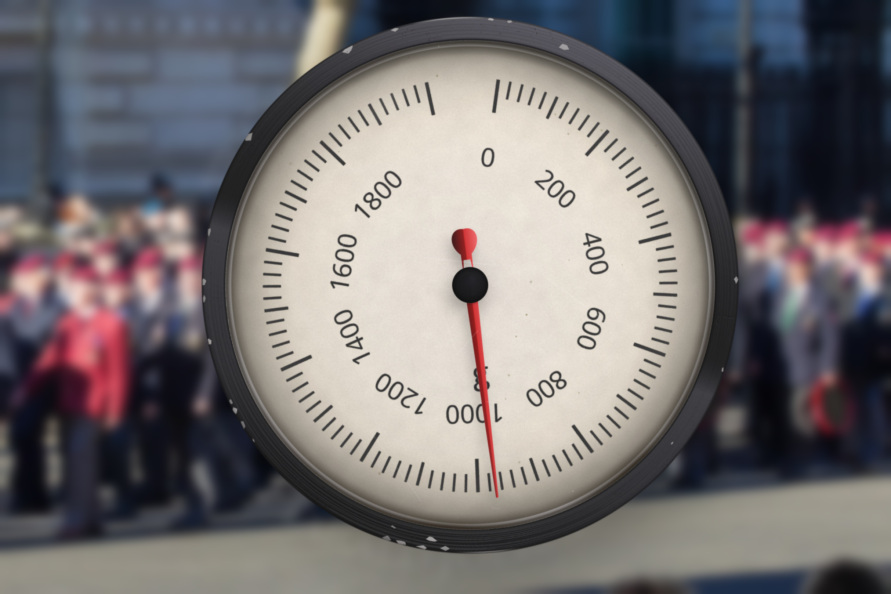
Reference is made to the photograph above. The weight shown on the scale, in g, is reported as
970 g
